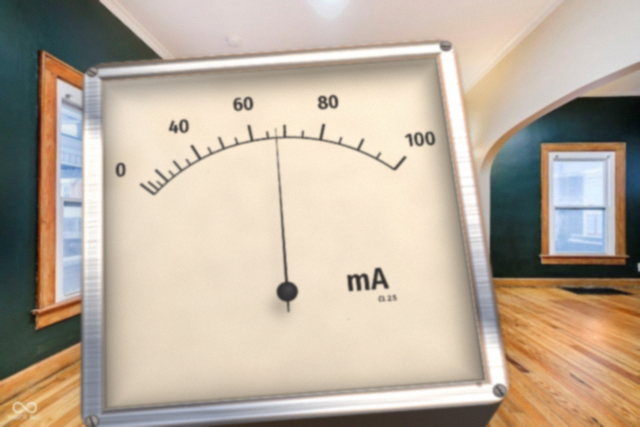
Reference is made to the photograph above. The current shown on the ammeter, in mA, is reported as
67.5 mA
